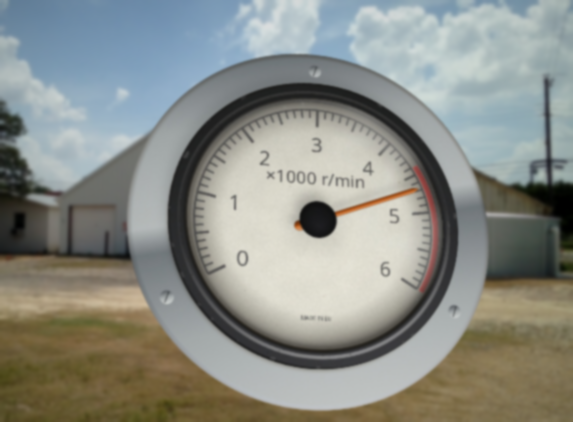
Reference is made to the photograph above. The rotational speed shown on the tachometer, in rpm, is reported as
4700 rpm
